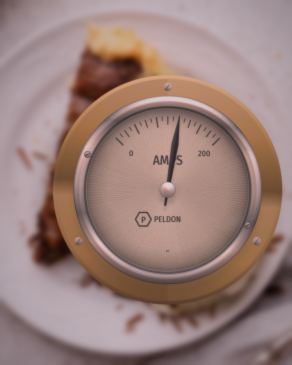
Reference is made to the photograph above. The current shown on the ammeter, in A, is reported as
120 A
